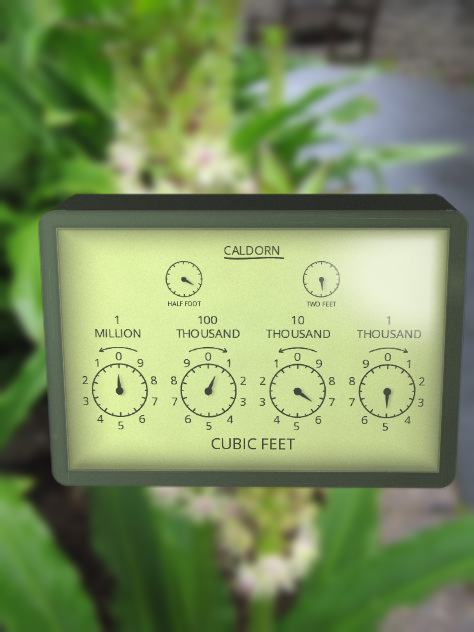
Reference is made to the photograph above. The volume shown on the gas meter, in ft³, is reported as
6500 ft³
